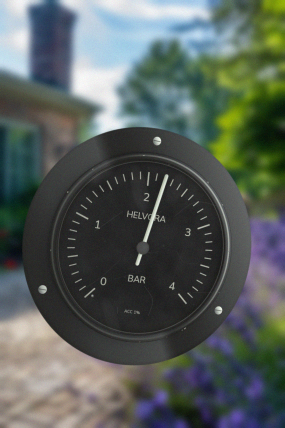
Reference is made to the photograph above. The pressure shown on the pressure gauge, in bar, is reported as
2.2 bar
